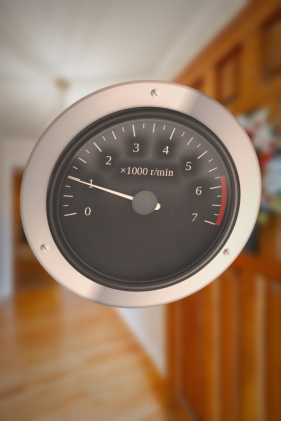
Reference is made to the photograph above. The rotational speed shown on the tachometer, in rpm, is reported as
1000 rpm
